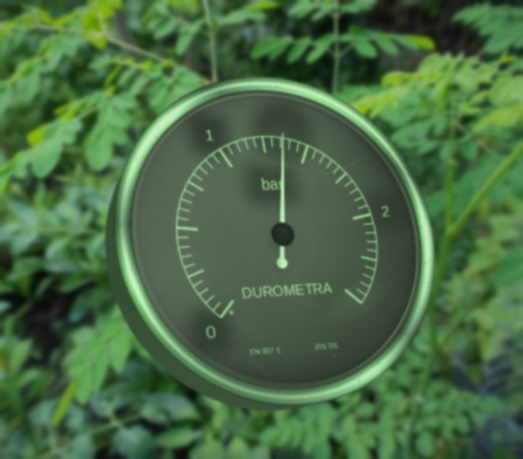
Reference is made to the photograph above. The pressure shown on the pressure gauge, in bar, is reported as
1.35 bar
